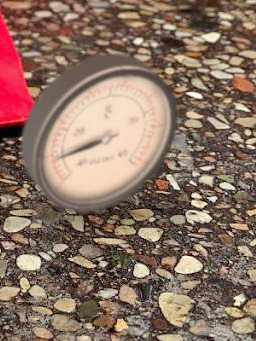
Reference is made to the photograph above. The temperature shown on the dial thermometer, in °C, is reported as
-30 °C
